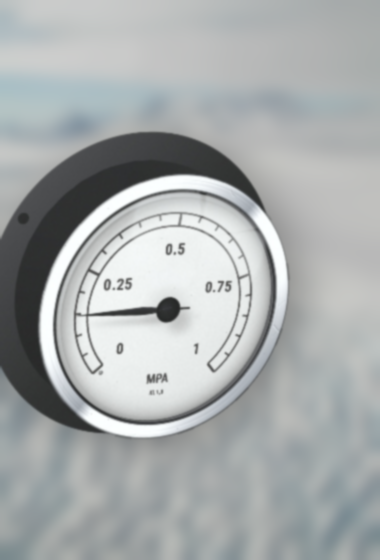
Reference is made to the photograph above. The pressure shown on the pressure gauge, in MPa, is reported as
0.15 MPa
